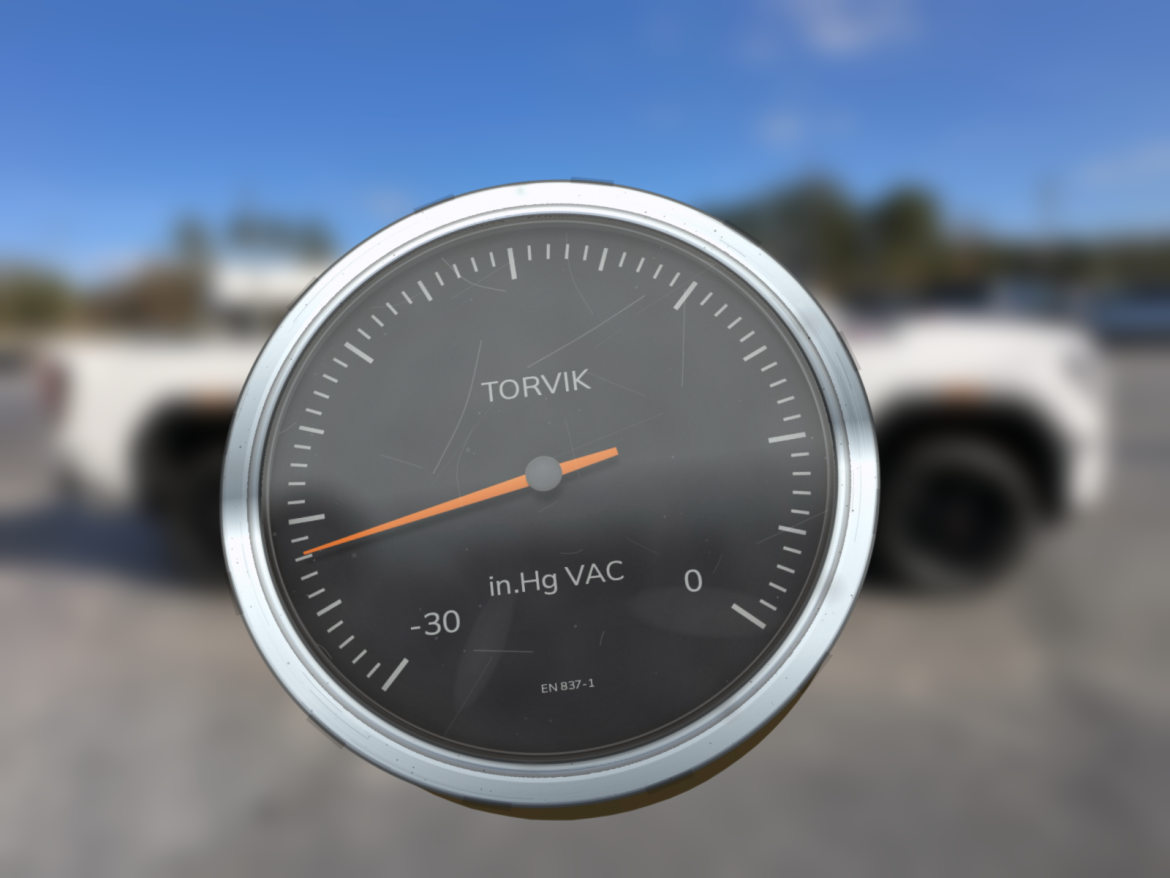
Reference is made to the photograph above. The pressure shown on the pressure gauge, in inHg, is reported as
-26 inHg
